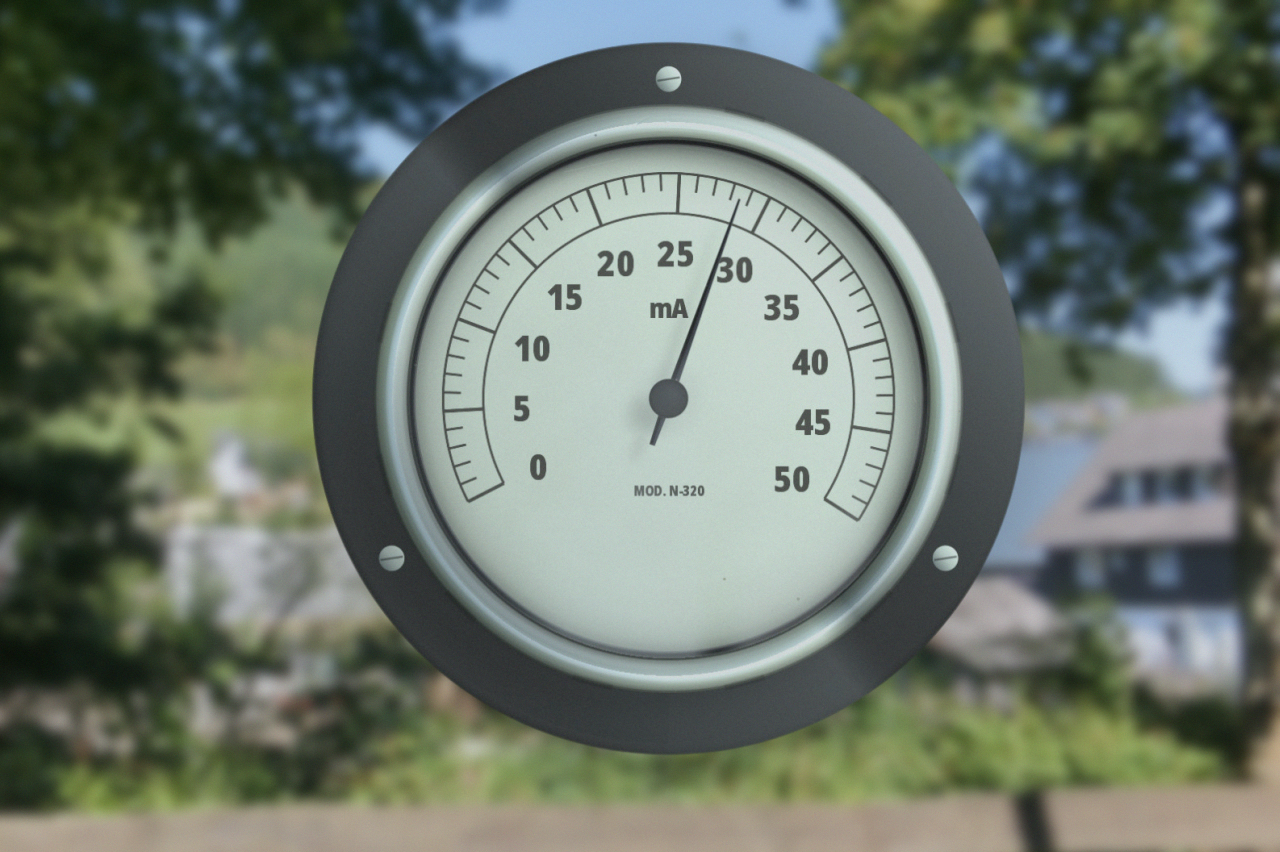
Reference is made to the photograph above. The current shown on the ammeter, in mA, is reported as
28.5 mA
